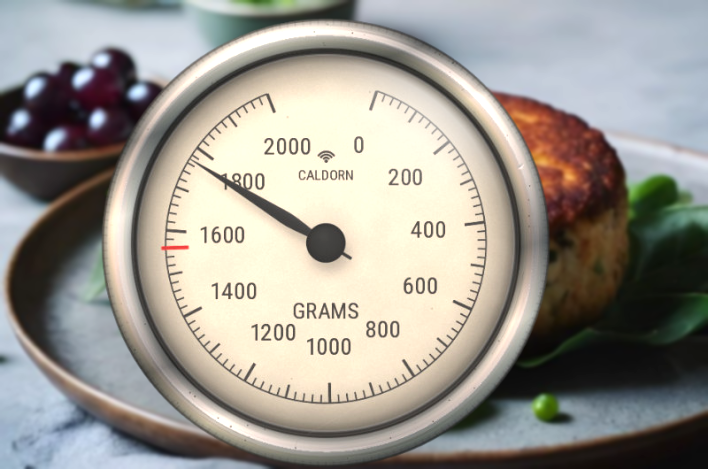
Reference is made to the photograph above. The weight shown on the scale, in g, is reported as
1770 g
